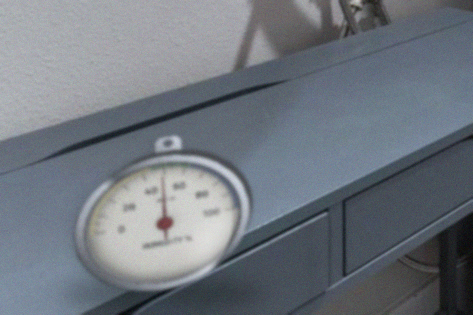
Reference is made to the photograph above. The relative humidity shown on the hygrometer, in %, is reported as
50 %
